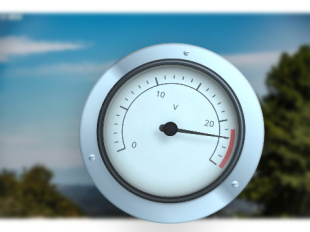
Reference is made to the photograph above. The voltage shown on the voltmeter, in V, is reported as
22 V
